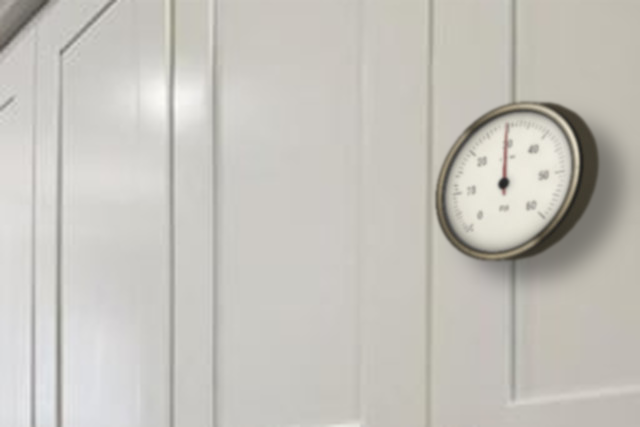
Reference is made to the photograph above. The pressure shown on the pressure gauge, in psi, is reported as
30 psi
